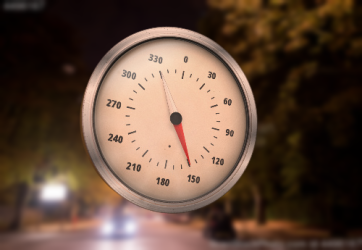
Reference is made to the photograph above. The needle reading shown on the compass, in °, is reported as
150 °
